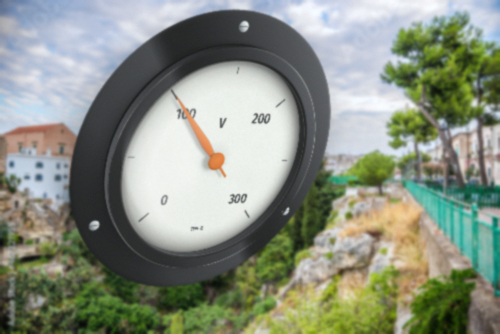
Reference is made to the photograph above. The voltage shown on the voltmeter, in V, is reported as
100 V
